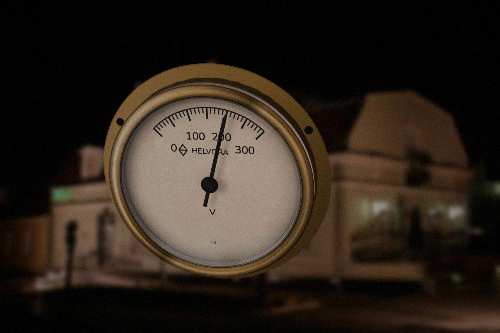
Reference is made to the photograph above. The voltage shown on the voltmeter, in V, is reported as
200 V
